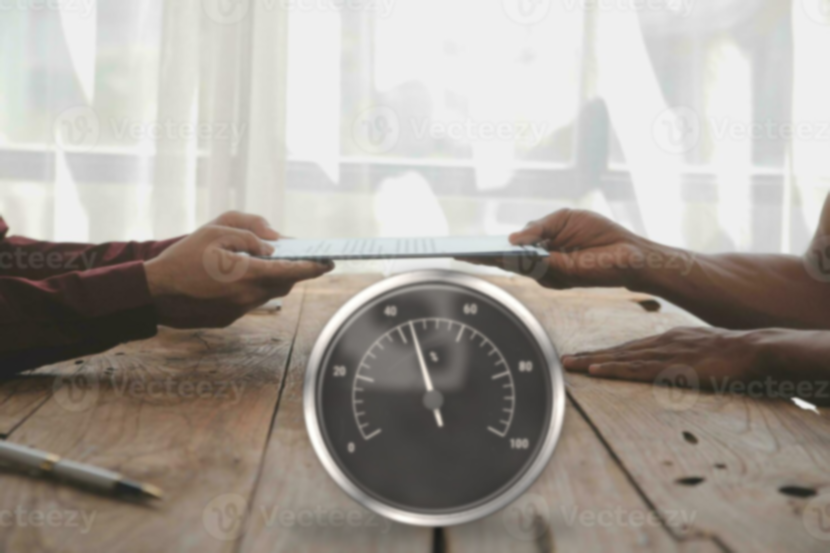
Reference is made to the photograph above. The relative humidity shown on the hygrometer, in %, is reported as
44 %
